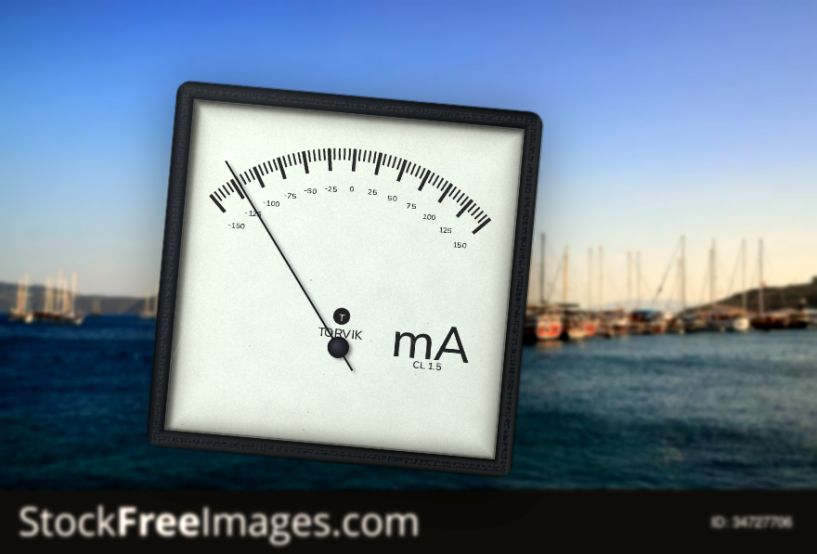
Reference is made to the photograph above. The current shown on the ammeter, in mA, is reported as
-120 mA
